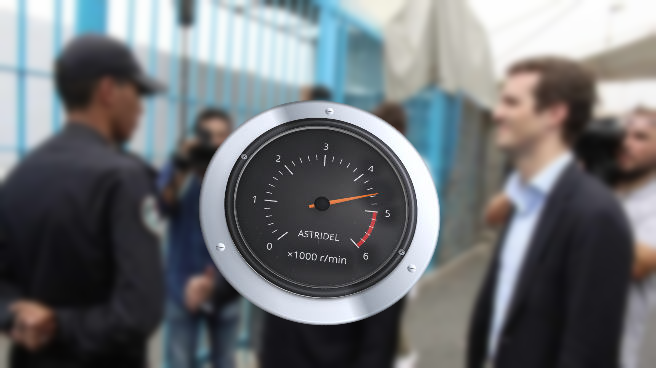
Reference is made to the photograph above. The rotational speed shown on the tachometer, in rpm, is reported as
4600 rpm
